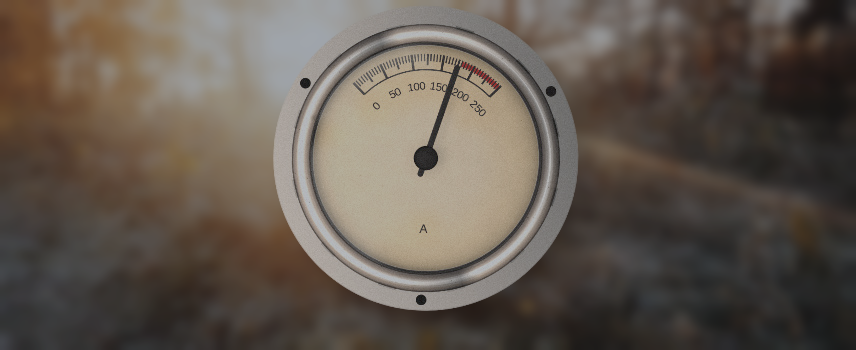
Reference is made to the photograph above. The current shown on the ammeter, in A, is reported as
175 A
